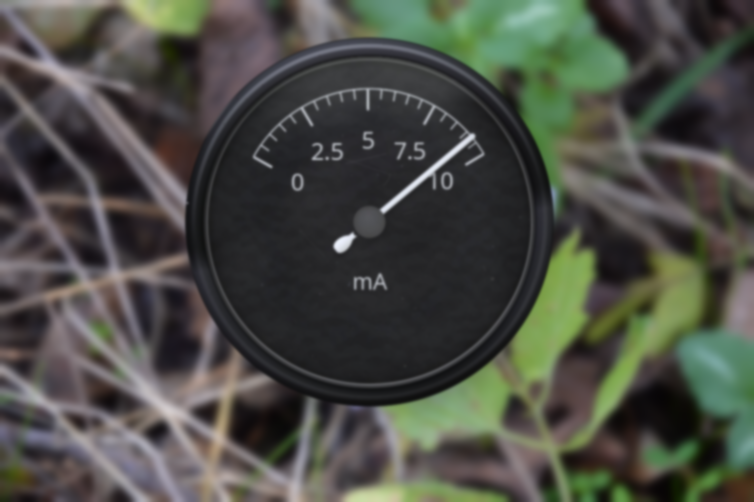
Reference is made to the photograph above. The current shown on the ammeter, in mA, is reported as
9.25 mA
